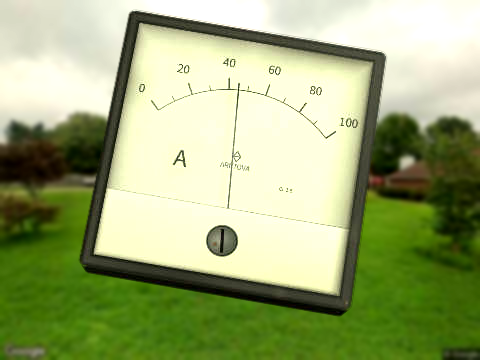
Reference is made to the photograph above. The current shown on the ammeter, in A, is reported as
45 A
